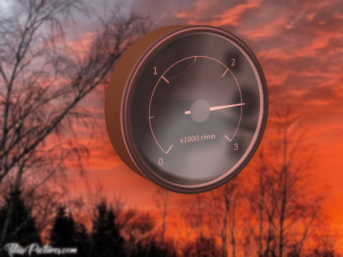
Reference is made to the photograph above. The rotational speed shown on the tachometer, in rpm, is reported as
2500 rpm
